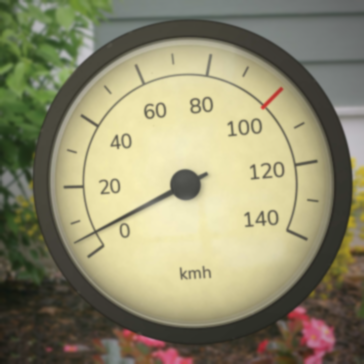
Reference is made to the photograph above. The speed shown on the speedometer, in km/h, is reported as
5 km/h
